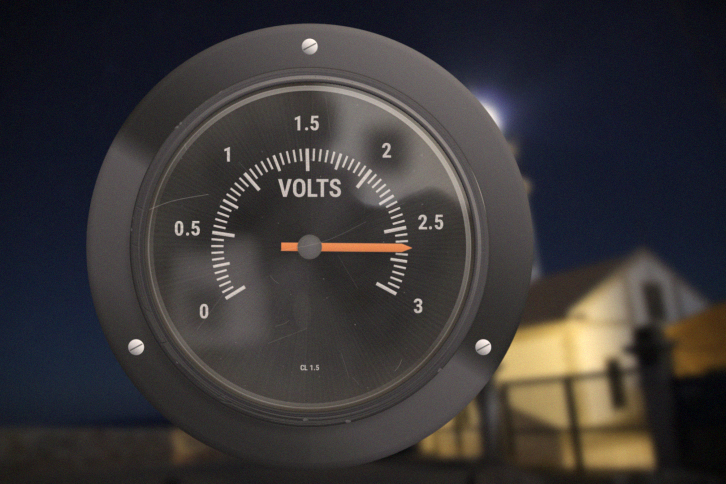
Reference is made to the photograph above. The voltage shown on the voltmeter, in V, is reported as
2.65 V
